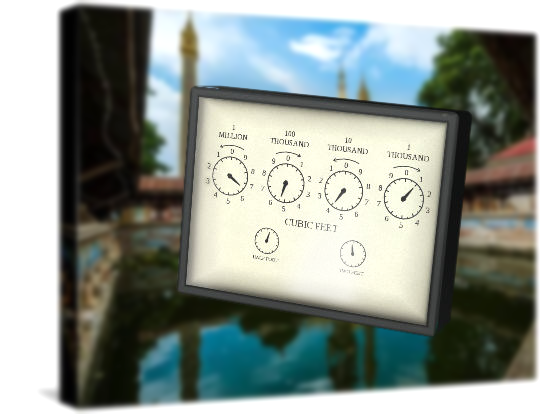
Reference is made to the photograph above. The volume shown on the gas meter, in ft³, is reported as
654100 ft³
